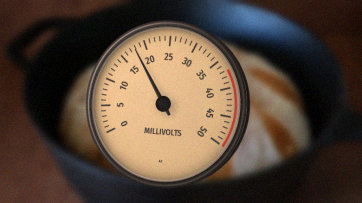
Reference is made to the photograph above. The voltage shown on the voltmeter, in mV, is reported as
18 mV
